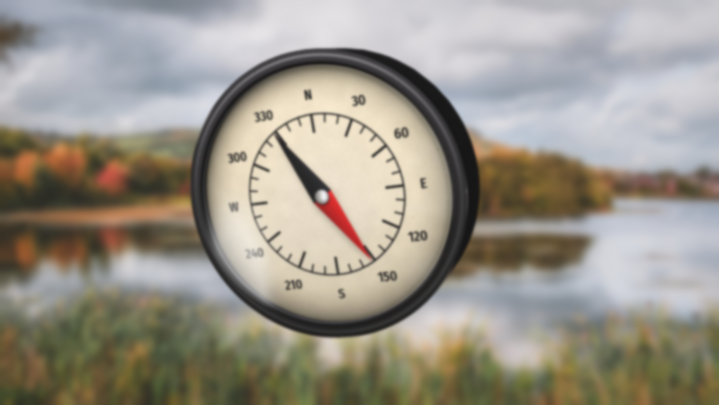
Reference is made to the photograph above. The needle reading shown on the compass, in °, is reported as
150 °
